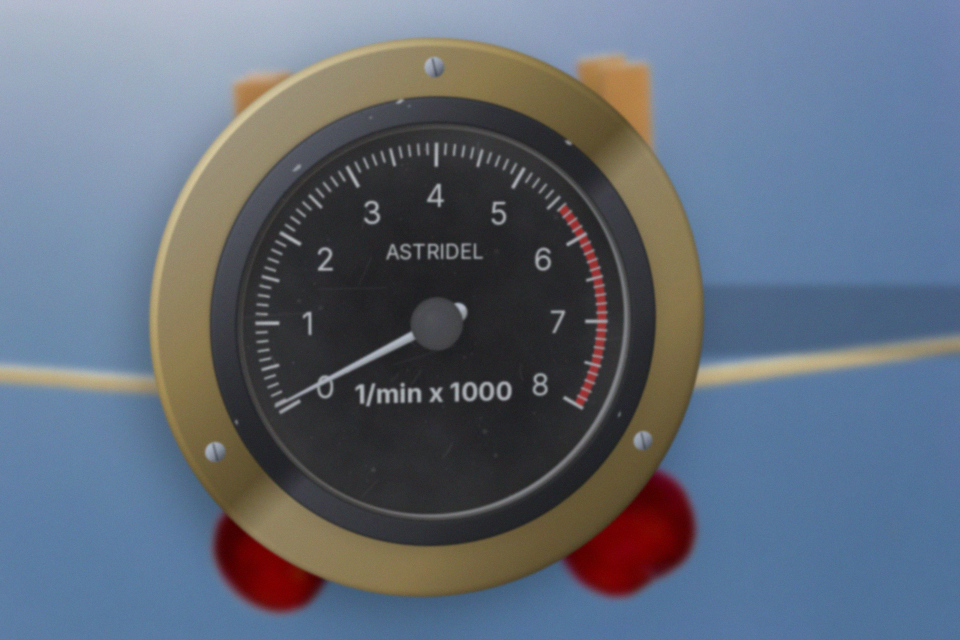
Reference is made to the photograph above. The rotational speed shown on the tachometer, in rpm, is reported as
100 rpm
